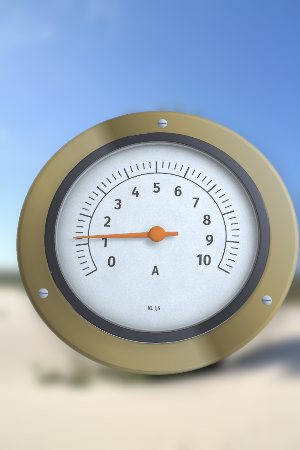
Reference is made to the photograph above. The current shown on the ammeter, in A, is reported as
1.2 A
